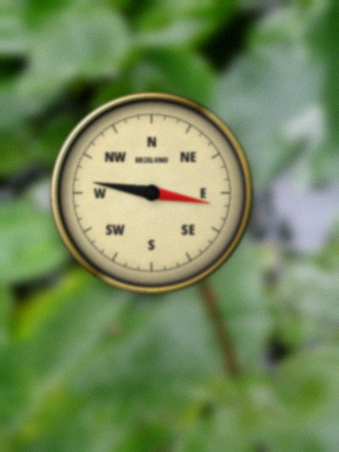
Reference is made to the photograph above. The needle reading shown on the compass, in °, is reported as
100 °
